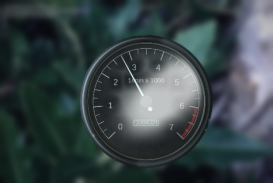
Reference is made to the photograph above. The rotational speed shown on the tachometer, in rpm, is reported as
2750 rpm
